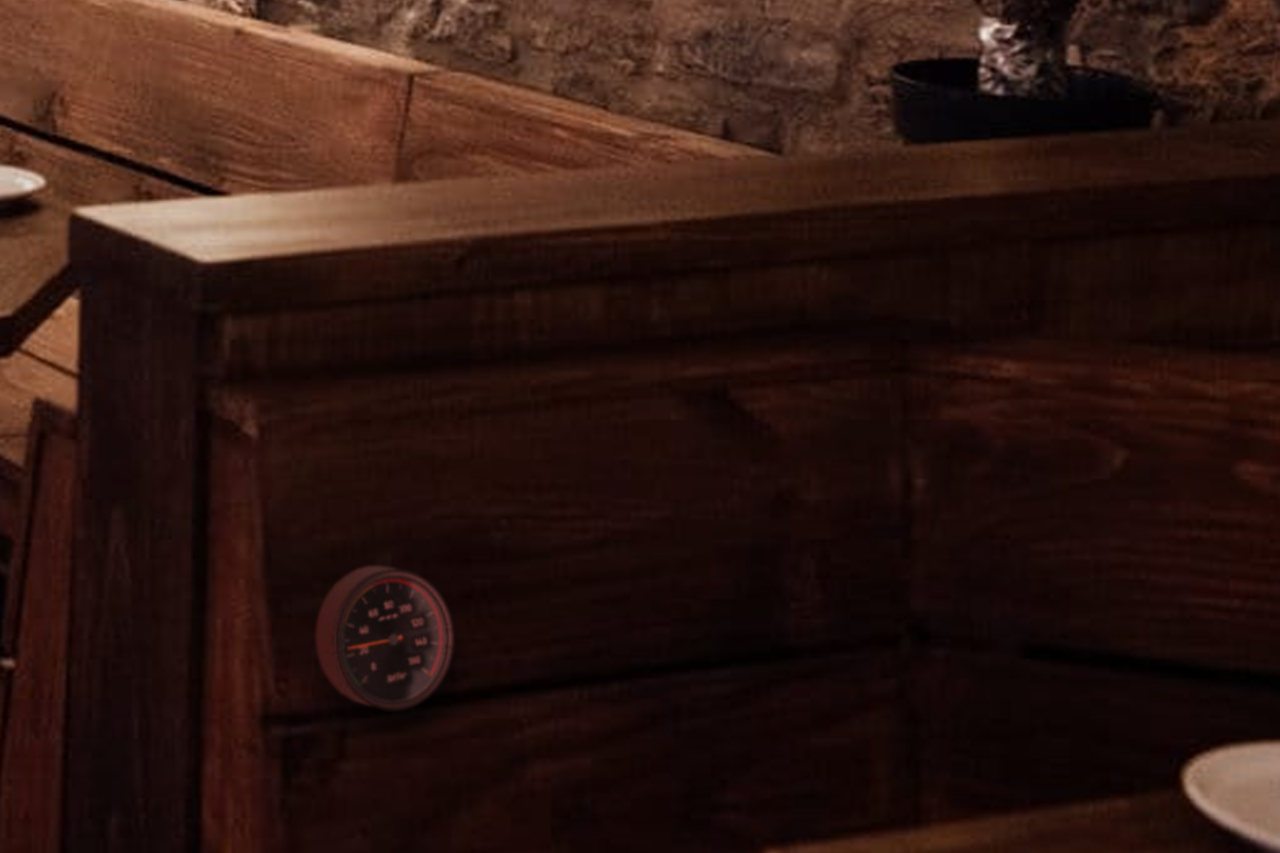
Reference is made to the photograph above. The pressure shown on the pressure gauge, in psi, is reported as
25 psi
